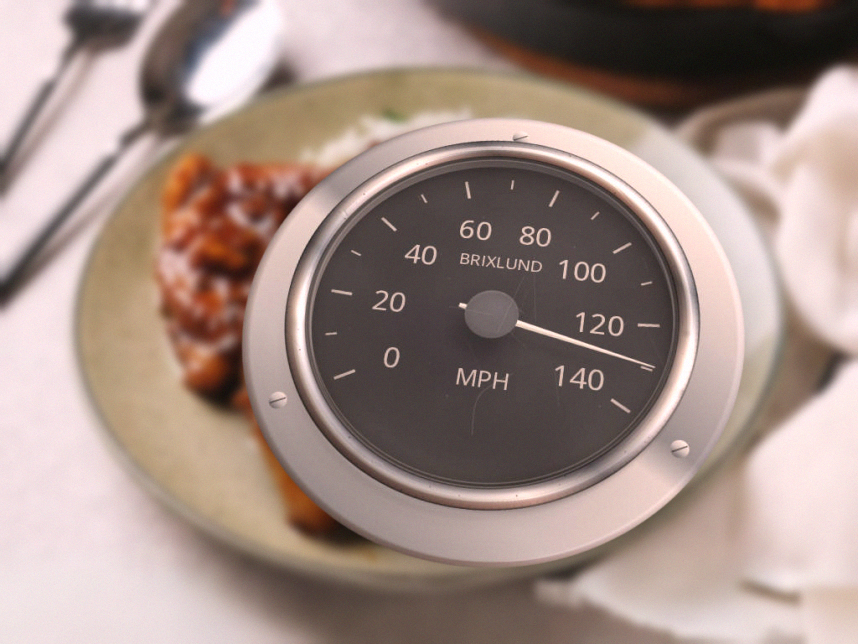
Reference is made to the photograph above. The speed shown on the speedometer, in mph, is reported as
130 mph
